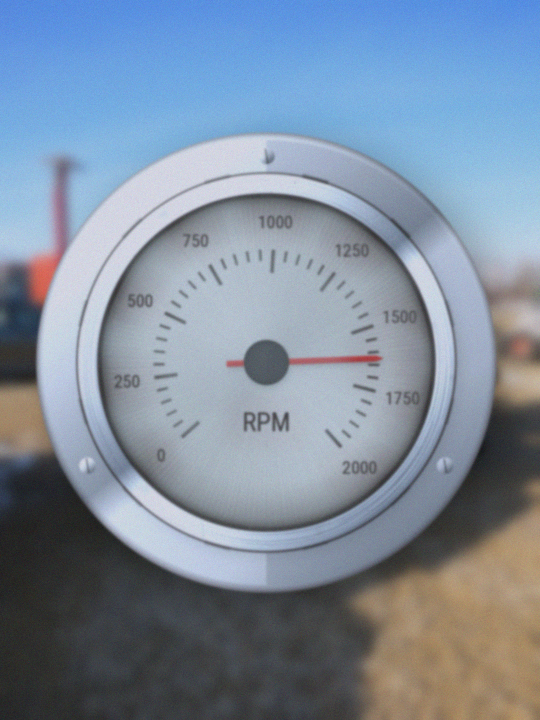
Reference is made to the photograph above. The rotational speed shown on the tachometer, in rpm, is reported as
1625 rpm
